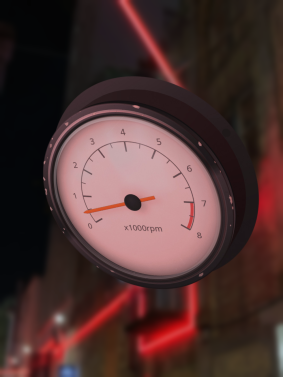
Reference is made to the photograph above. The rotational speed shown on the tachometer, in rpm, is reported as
500 rpm
